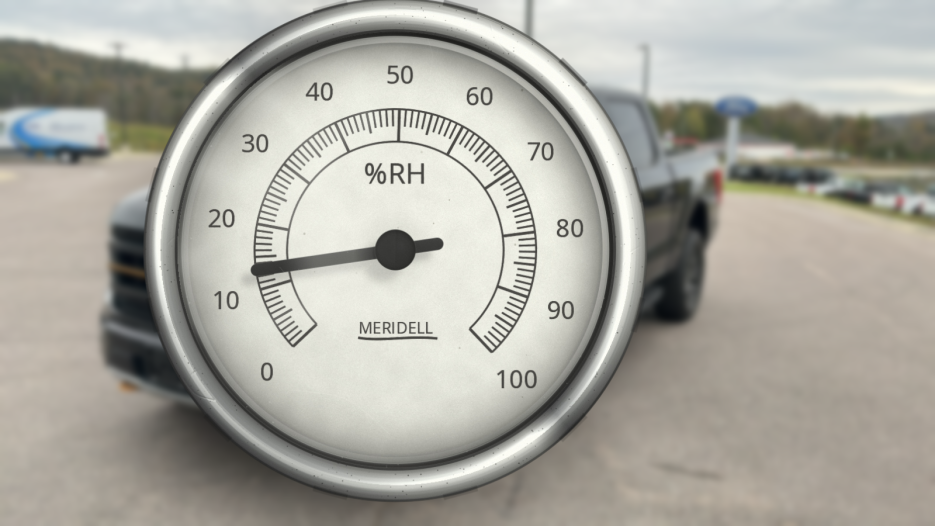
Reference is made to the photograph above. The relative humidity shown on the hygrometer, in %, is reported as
13 %
